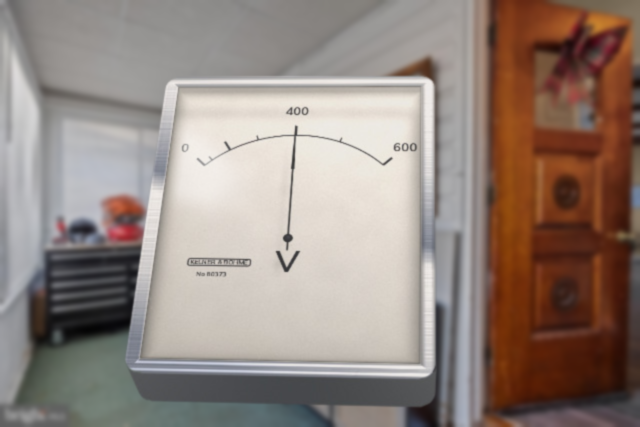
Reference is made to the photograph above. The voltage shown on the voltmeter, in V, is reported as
400 V
